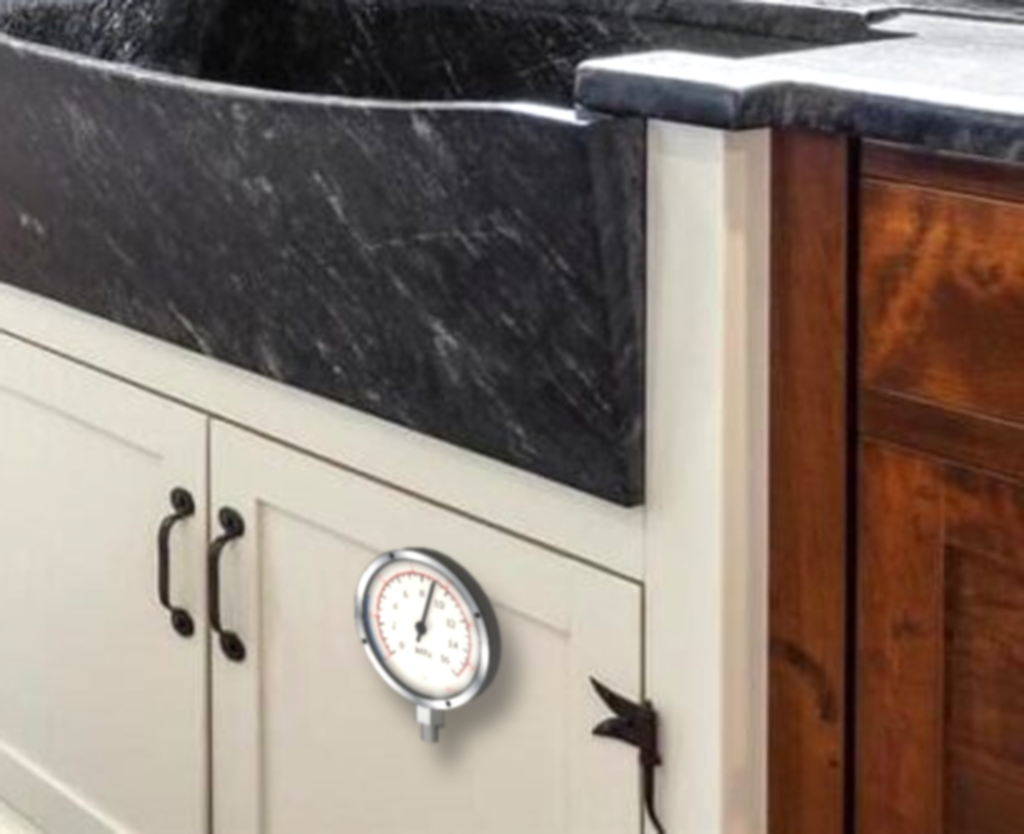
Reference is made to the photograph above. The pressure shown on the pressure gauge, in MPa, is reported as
9 MPa
